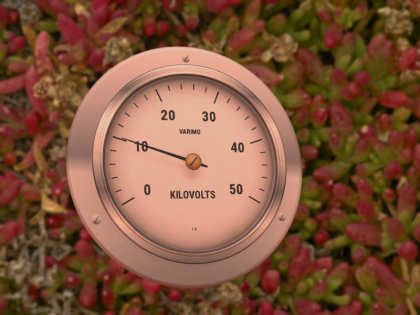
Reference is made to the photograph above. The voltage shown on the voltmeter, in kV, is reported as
10 kV
